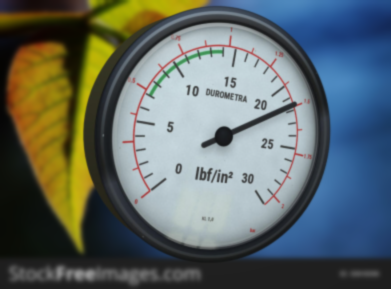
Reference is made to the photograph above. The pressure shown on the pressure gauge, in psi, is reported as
21.5 psi
